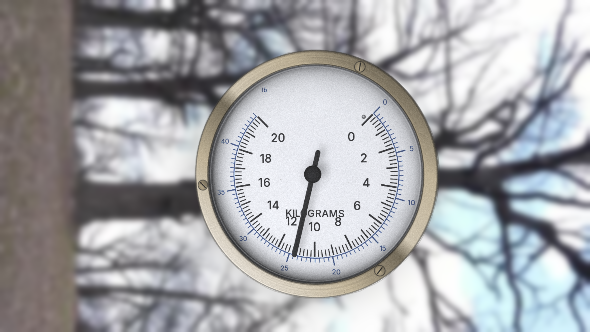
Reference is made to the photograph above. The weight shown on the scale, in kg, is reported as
11 kg
